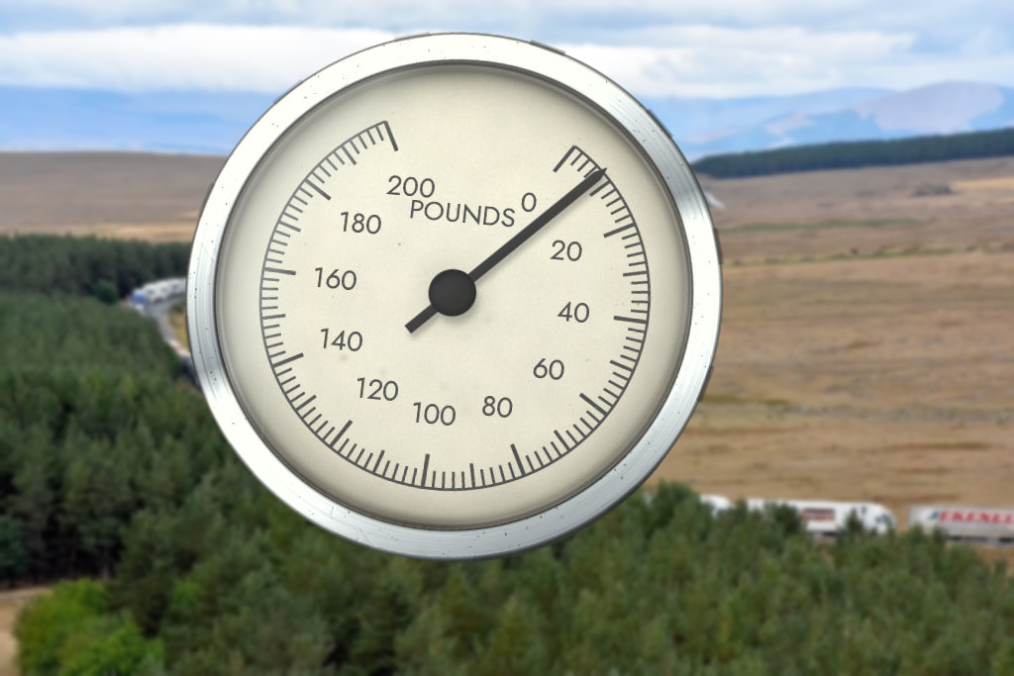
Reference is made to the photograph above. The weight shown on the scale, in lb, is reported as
8 lb
